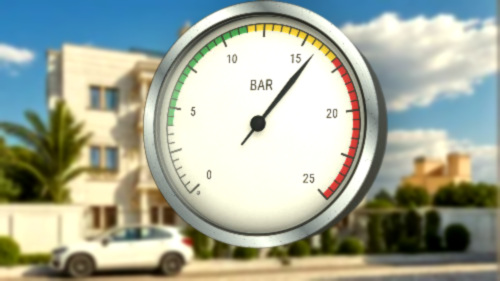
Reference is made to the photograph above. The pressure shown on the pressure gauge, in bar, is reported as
16 bar
